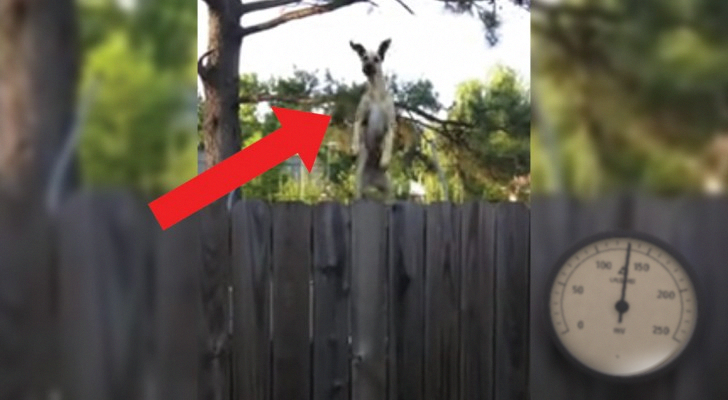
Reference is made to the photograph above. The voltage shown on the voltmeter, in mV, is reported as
130 mV
